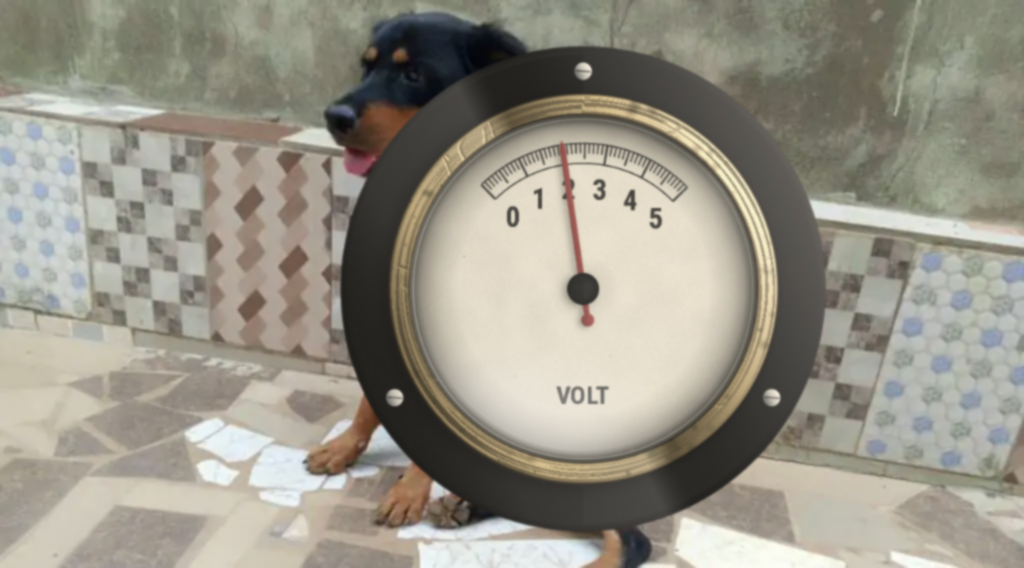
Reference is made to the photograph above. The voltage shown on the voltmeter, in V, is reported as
2 V
